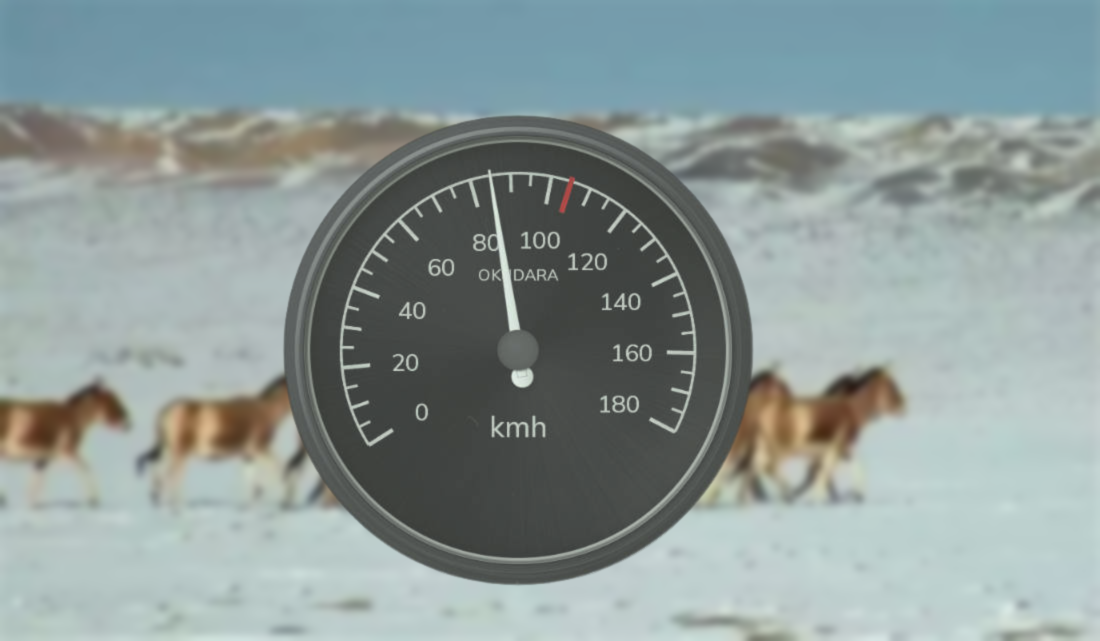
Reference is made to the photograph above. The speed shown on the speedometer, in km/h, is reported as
85 km/h
